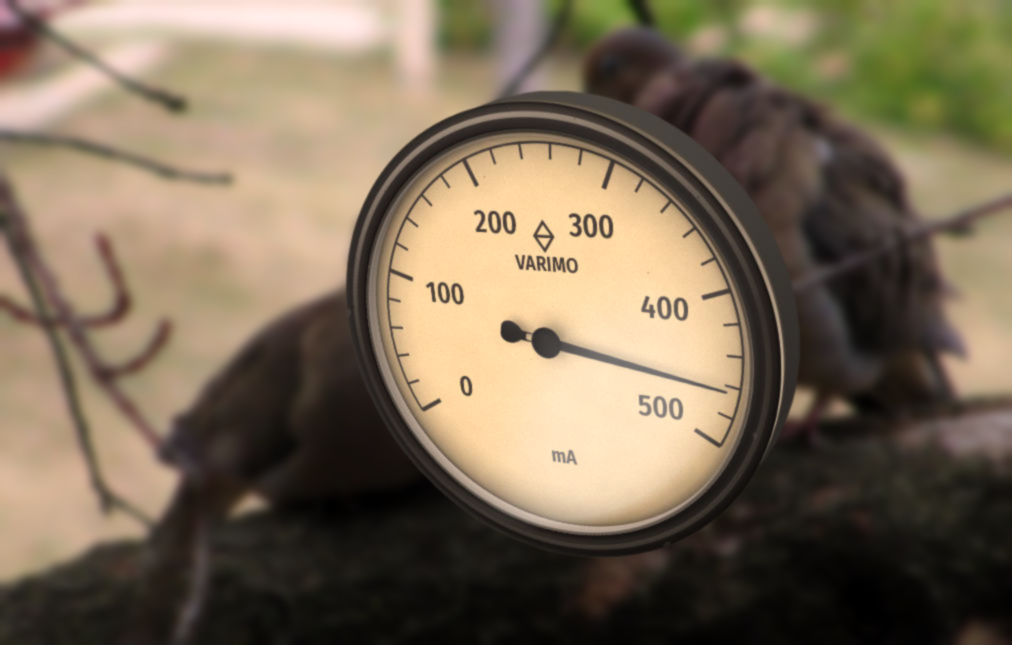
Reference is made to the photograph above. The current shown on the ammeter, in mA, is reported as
460 mA
